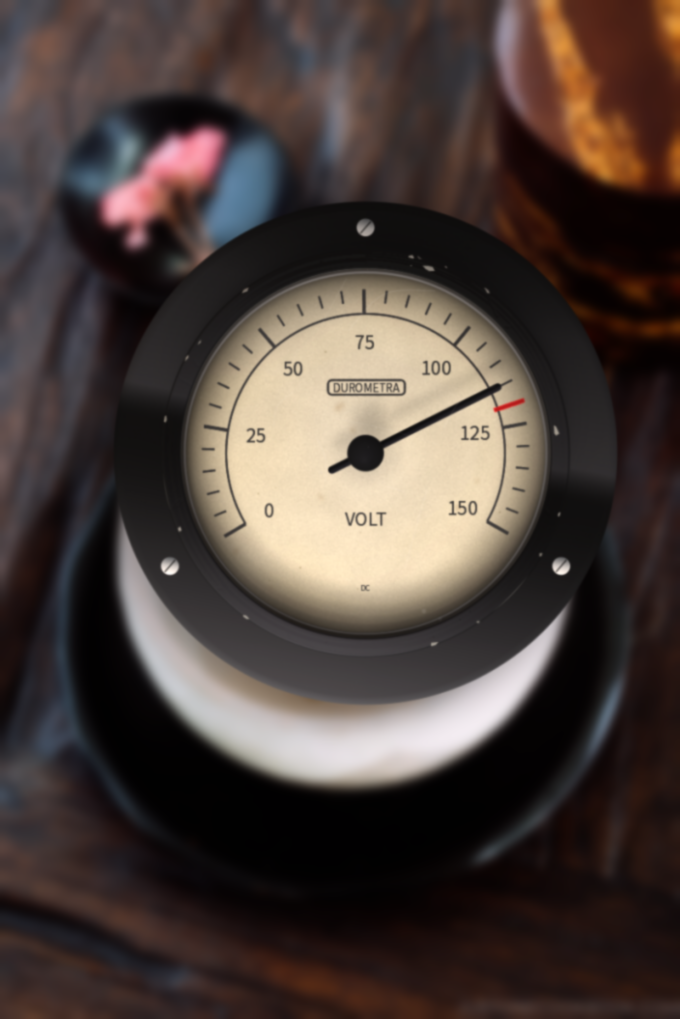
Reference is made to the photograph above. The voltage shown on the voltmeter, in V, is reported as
115 V
